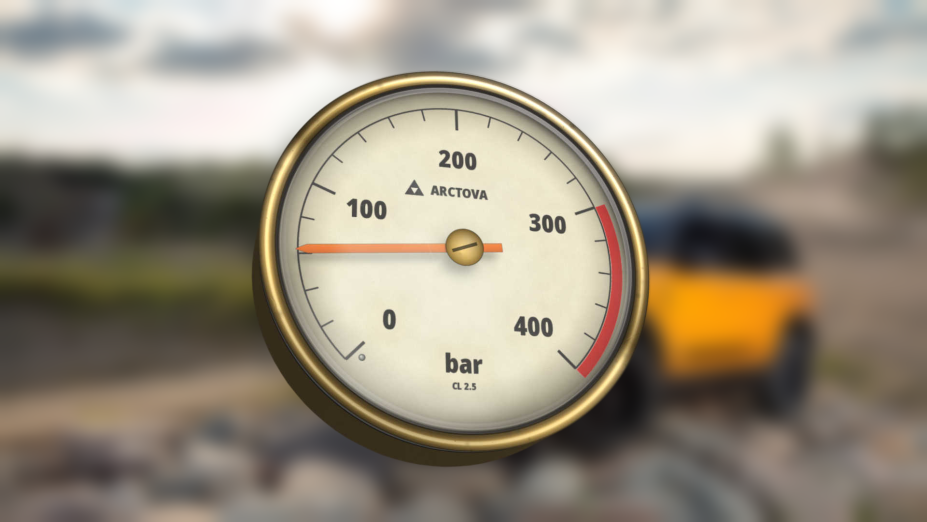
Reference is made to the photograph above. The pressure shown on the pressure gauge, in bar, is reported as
60 bar
